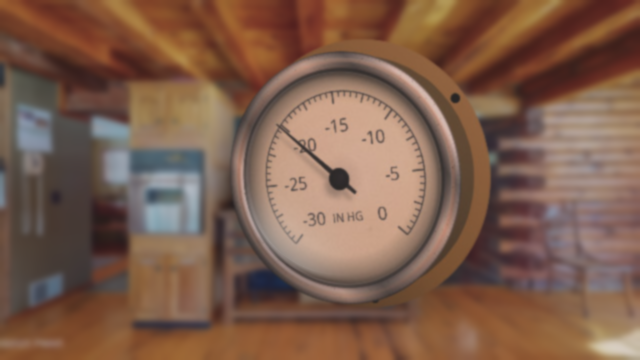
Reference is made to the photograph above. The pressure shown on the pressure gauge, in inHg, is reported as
-20 inHg
